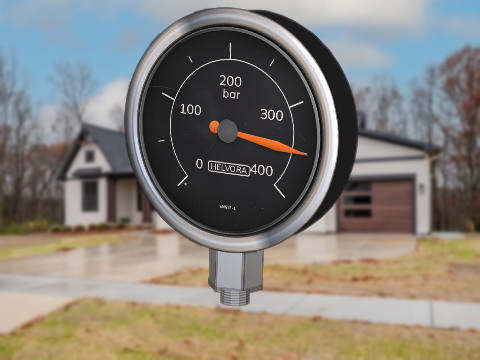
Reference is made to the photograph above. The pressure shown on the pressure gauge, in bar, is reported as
350 bar
